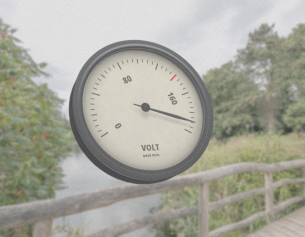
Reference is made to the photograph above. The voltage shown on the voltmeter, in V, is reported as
190 V
